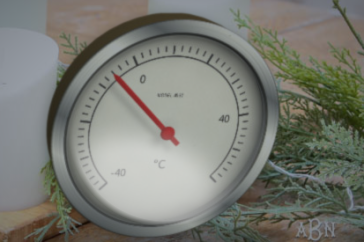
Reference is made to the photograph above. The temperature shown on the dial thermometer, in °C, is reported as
-6 °C
